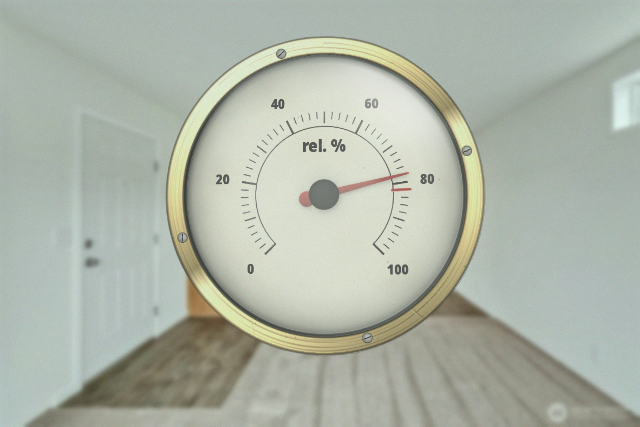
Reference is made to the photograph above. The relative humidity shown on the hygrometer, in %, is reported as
78 %
